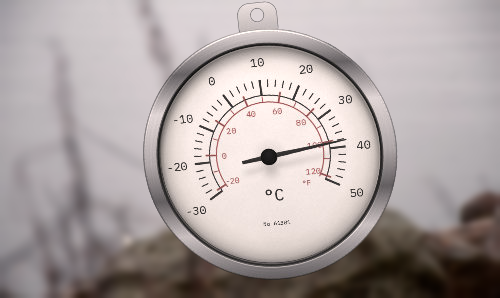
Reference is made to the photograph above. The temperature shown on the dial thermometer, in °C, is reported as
38 °C
